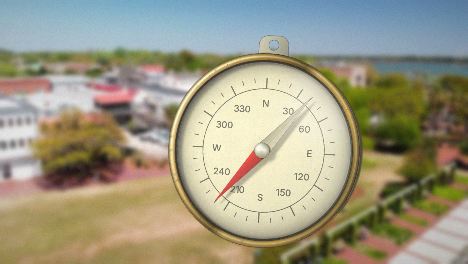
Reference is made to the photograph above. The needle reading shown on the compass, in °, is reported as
220 °
